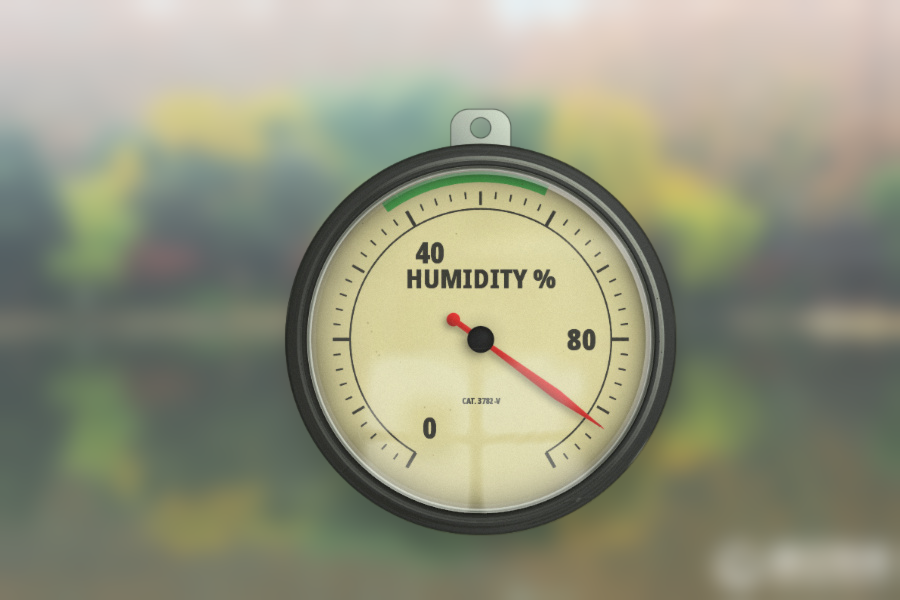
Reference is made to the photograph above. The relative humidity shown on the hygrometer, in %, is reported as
92 %
